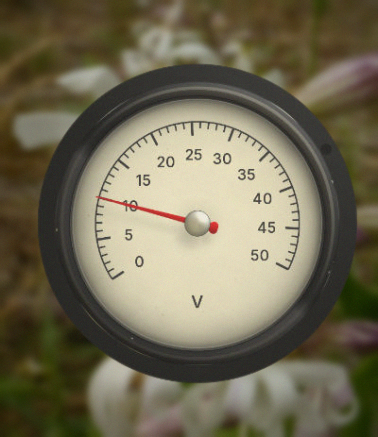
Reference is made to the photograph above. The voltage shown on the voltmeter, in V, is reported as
10 V
